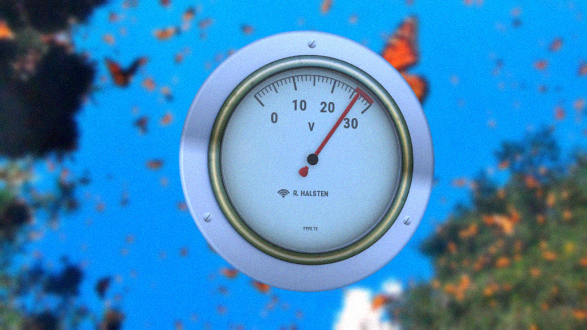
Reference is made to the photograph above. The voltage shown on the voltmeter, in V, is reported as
26 V
